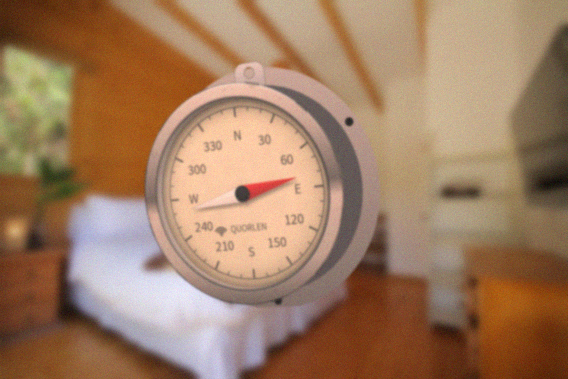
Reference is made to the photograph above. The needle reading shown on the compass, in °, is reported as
80 °
